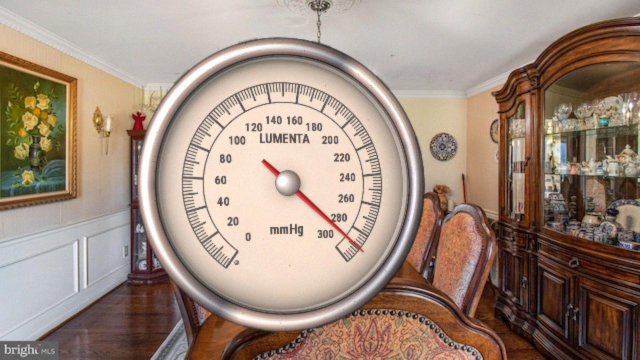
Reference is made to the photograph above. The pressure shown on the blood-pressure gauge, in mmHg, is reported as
290 mmHg
